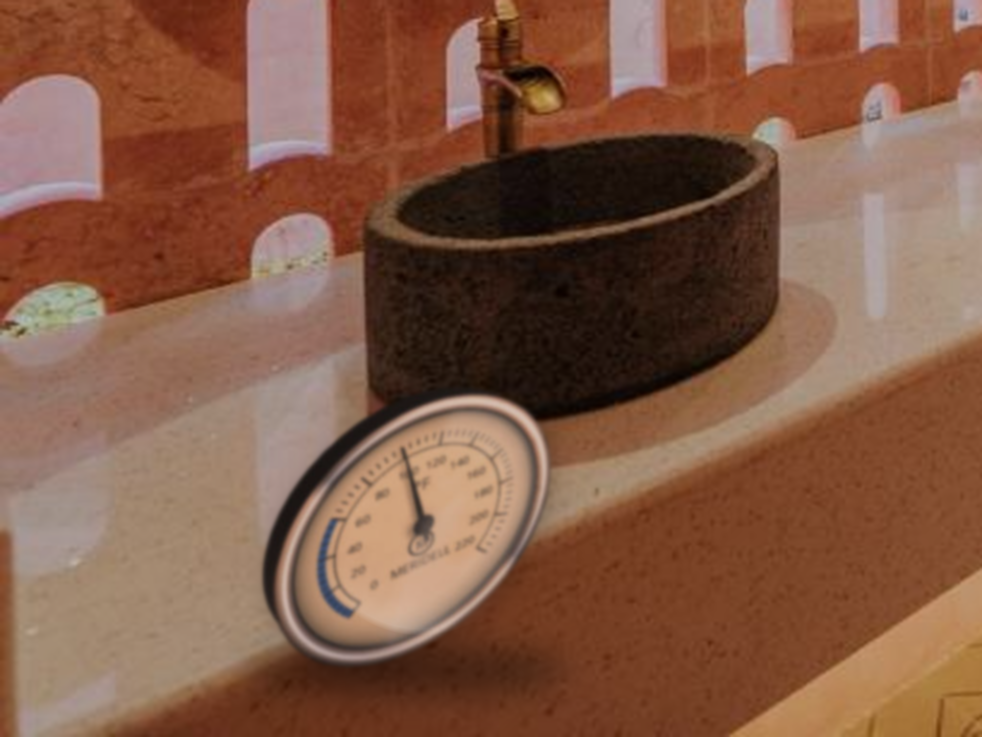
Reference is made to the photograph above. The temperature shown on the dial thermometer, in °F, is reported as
100 °F
